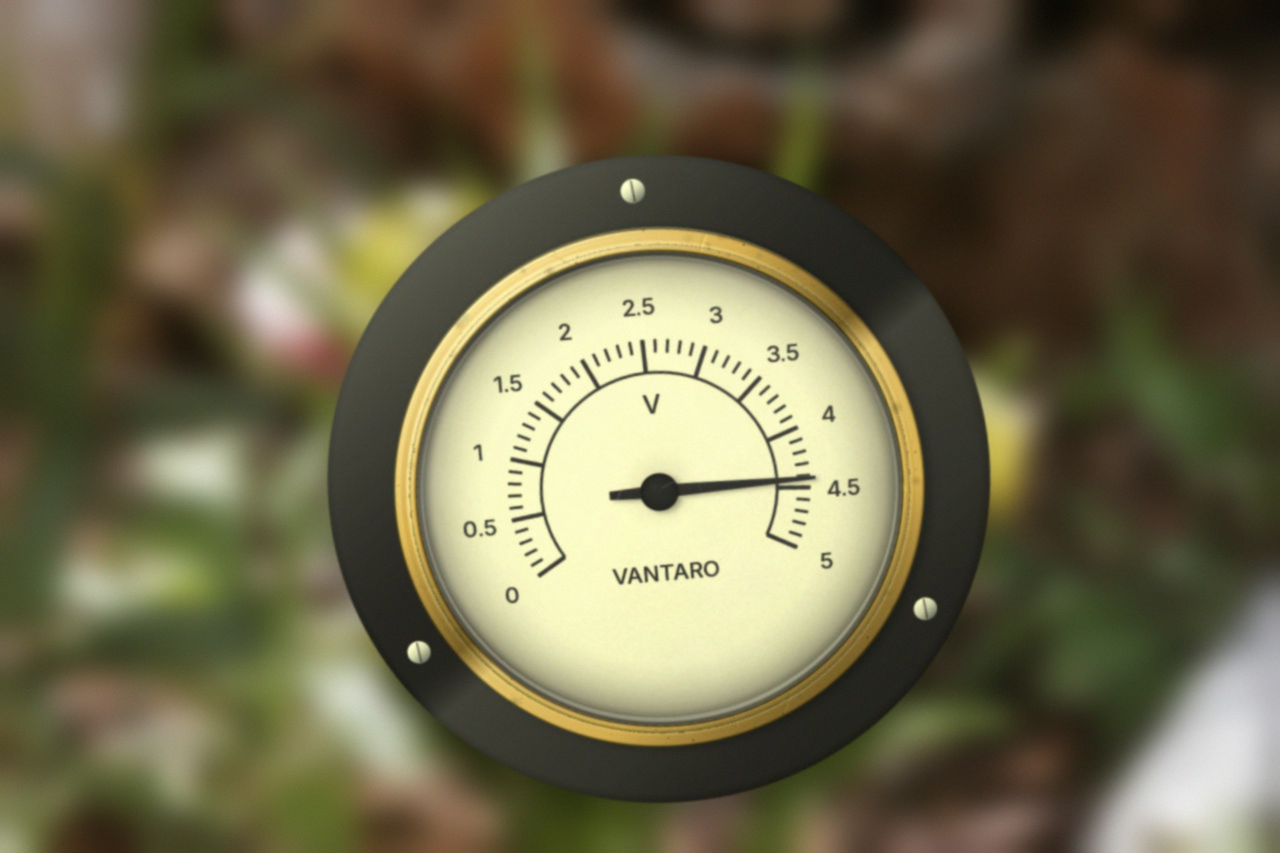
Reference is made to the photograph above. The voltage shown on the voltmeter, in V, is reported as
4.4 V
